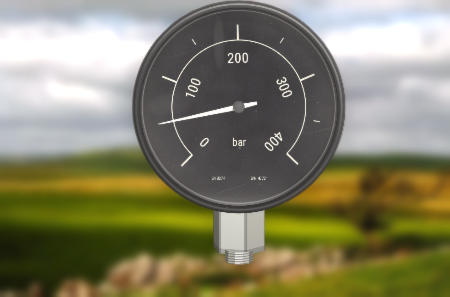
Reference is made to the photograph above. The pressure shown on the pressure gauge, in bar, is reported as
50 bar
